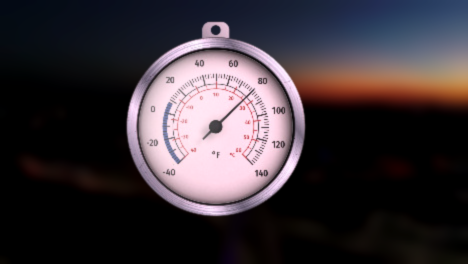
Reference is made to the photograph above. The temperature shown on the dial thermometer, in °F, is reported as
80 °F
